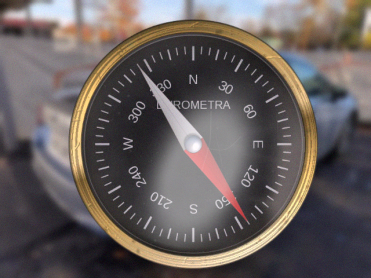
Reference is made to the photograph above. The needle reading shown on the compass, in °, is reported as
145 °
